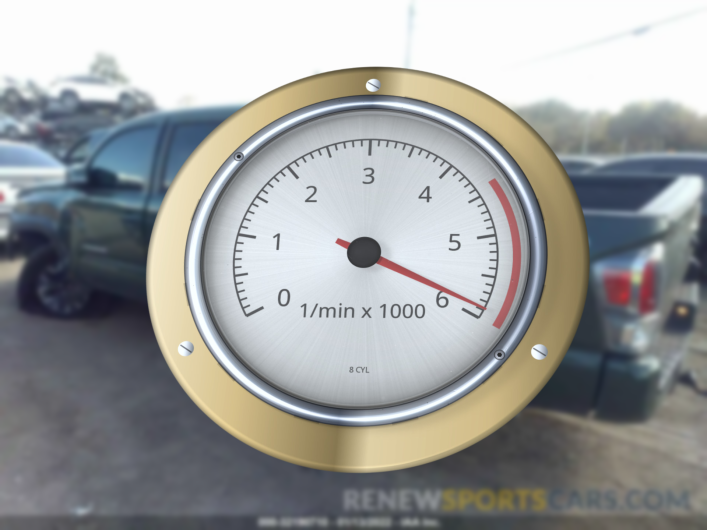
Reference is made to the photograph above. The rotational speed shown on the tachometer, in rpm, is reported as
5900 rpm
